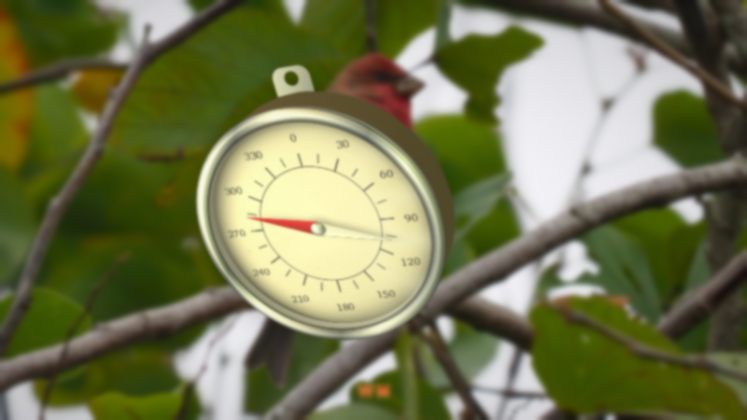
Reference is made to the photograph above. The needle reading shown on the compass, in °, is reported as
285 °
